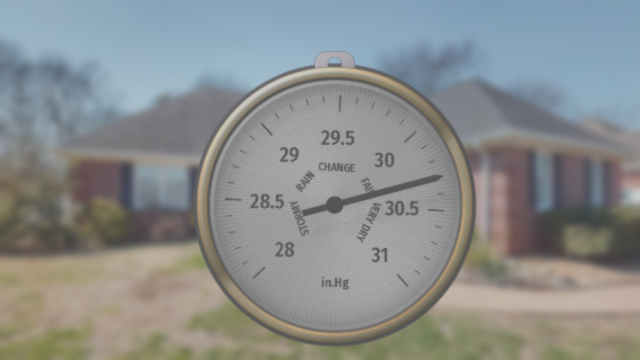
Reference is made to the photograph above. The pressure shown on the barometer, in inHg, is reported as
30.3 inHg
